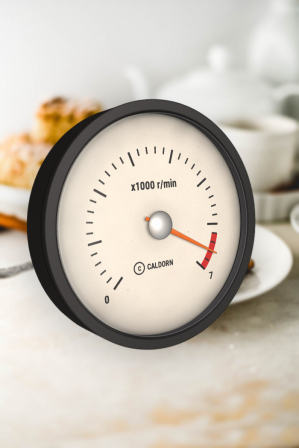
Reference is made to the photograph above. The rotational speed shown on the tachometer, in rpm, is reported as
6600 rpm
